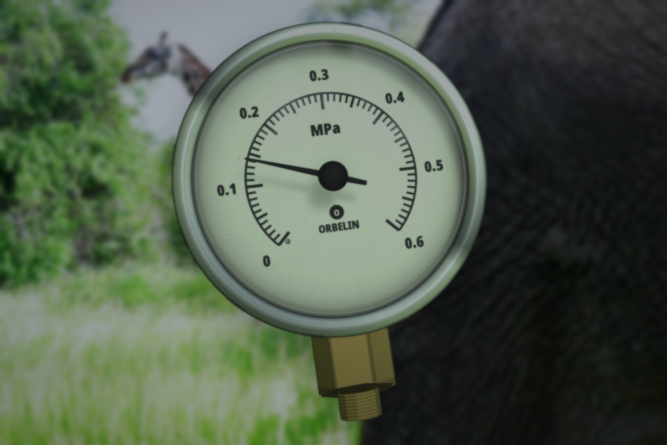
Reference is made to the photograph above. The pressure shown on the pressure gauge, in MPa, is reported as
0.14 MPa
